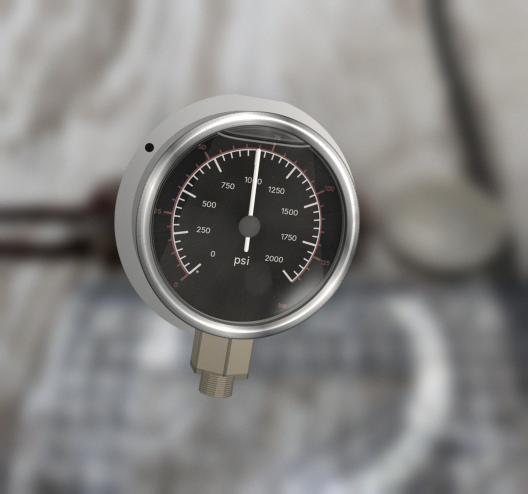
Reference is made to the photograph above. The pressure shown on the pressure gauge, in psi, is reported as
1000 psi
